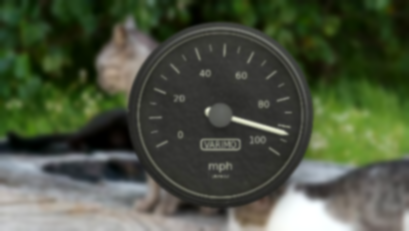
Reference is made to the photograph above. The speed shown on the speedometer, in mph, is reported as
92.5 mph
